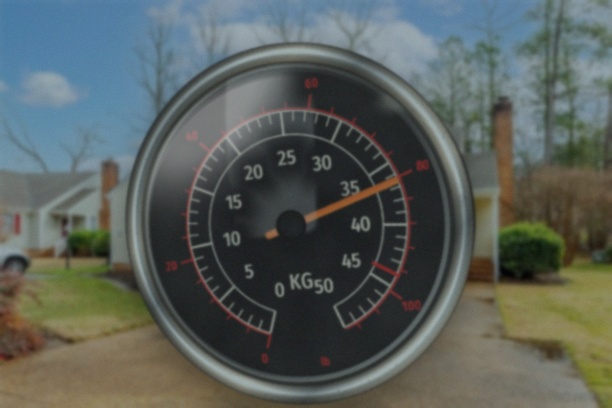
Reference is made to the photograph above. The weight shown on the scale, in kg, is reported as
36.5 kg
